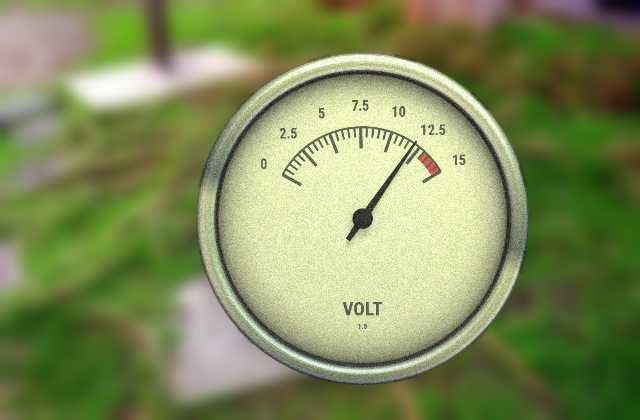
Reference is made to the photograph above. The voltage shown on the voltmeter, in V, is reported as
12 V
